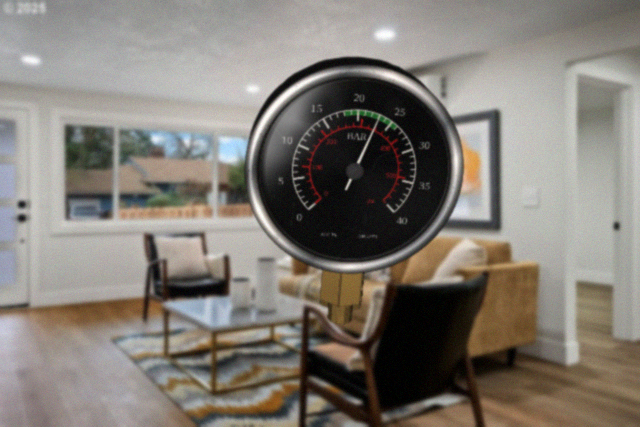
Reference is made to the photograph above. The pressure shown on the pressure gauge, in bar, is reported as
23 bar
